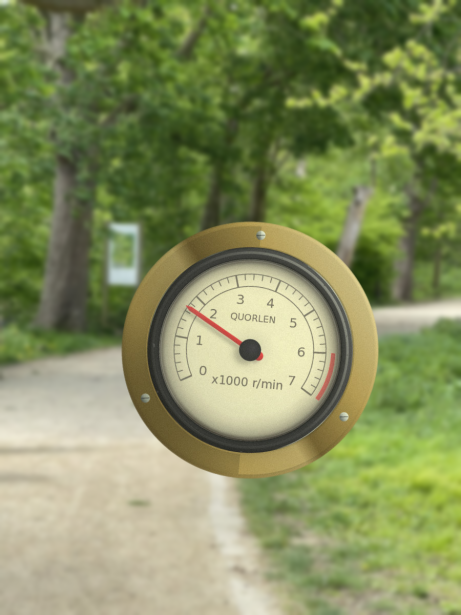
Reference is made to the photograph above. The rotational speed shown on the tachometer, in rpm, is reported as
1700 rpm
